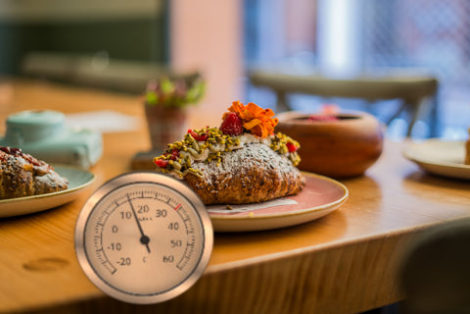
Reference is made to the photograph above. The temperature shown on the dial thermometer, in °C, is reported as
15 °C
